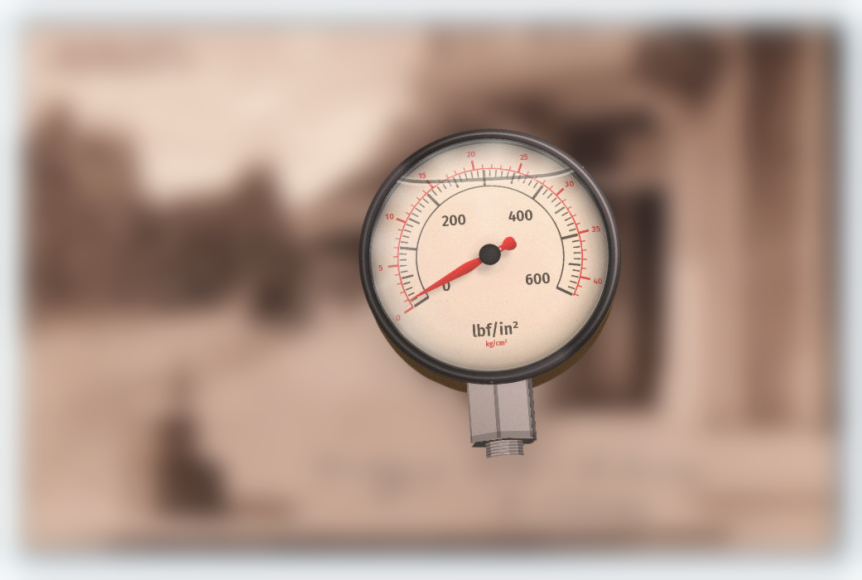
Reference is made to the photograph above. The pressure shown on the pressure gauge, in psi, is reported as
10 psi
